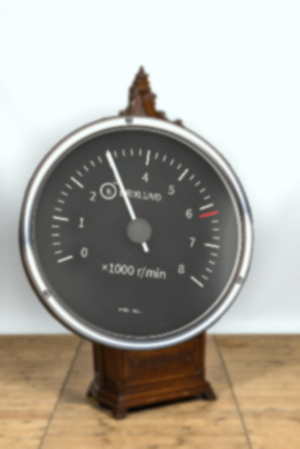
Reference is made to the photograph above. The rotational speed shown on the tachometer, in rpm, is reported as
3000 rpm
